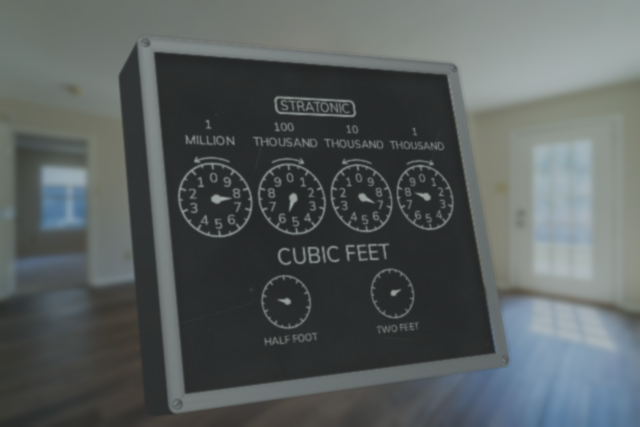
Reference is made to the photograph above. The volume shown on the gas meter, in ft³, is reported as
756800 ft³
